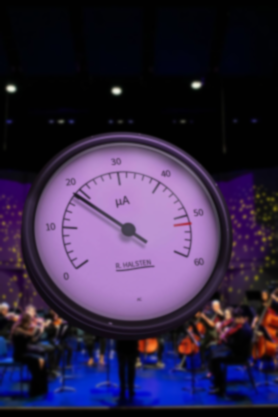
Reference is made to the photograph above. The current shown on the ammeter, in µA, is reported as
18 µA
